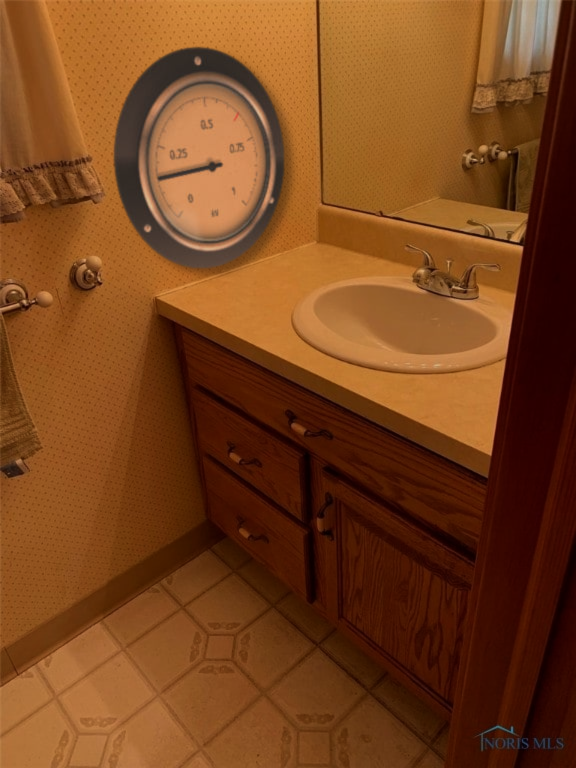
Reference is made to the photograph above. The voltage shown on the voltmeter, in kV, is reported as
0.15 kV
